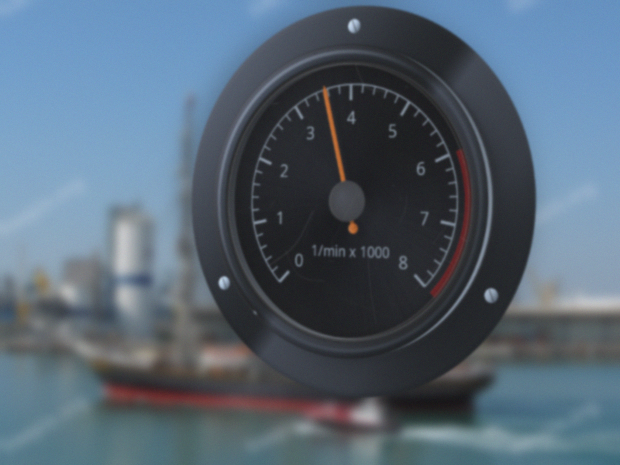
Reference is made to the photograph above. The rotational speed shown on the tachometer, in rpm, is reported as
3600 rpm
